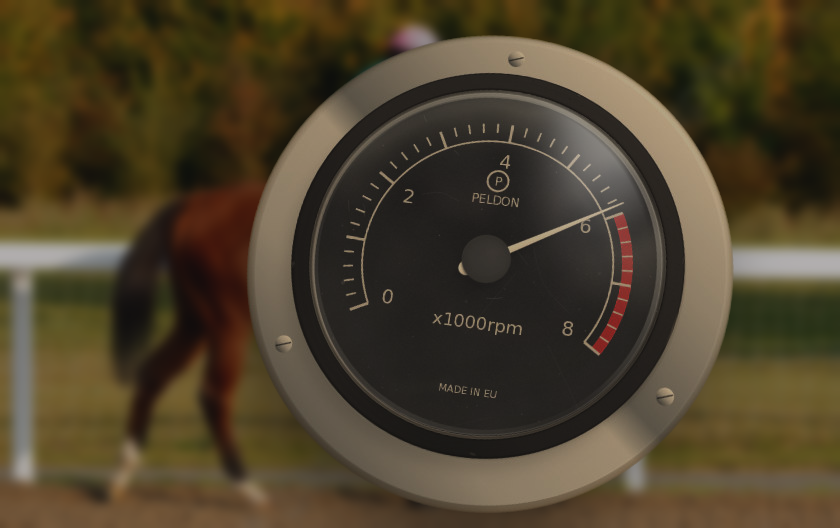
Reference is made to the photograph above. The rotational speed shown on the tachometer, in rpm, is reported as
5900 rpm
